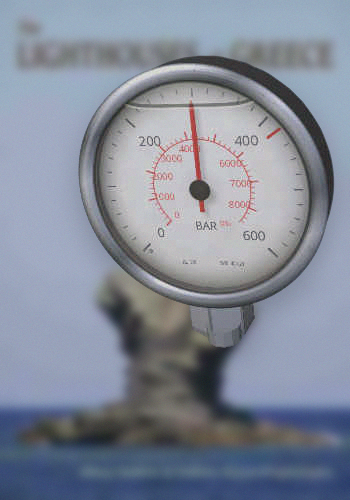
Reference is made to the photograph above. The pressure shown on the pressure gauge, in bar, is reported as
300 bar
